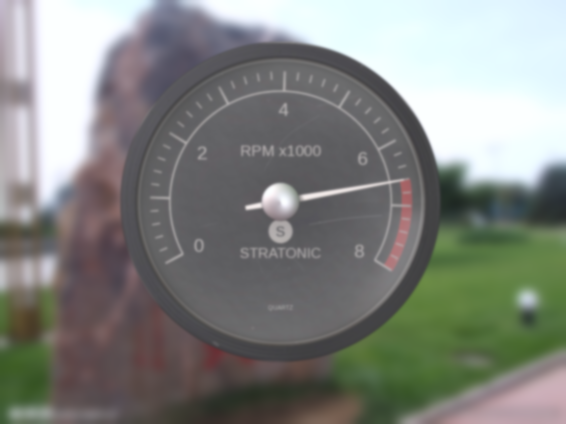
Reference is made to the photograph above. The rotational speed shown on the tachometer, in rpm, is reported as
6600 rpm
